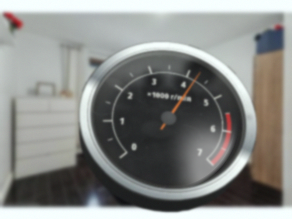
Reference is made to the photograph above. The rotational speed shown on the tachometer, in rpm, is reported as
4250 rpm
